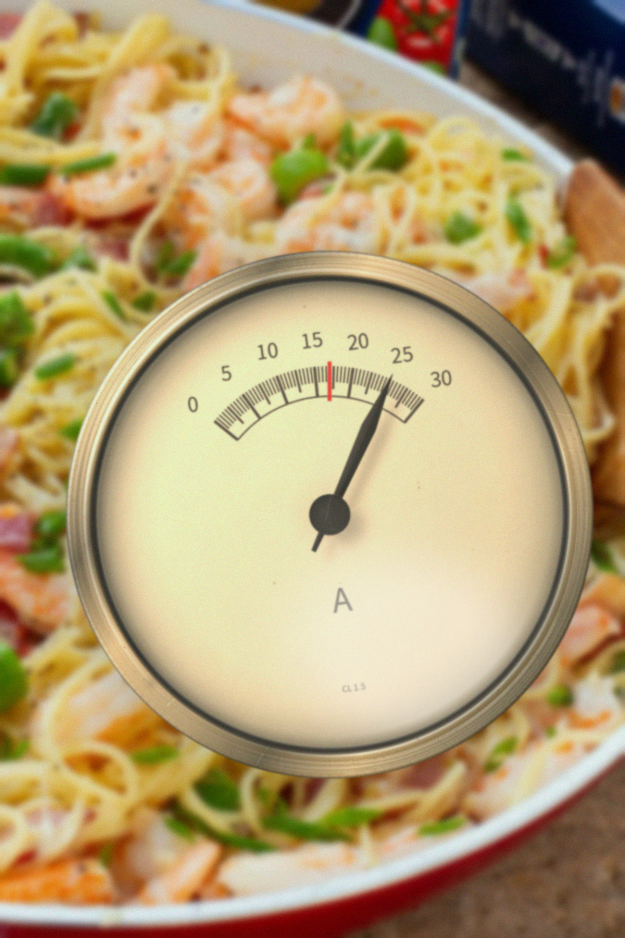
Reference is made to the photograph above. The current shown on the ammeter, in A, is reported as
25 A
